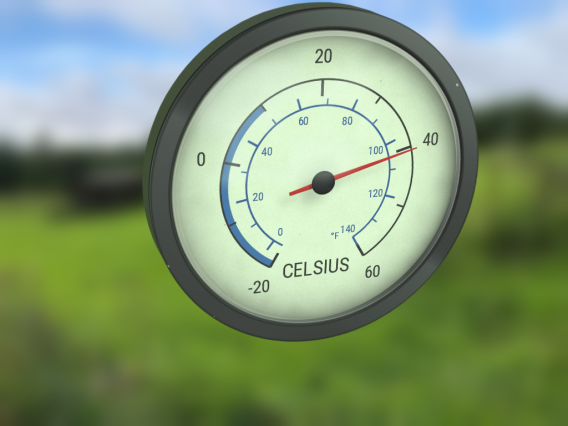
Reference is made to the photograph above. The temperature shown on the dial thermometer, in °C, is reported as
40 °C
